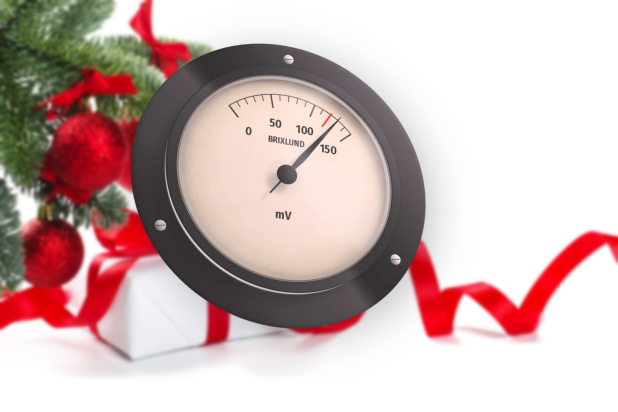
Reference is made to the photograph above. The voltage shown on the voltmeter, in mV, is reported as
130 mV
